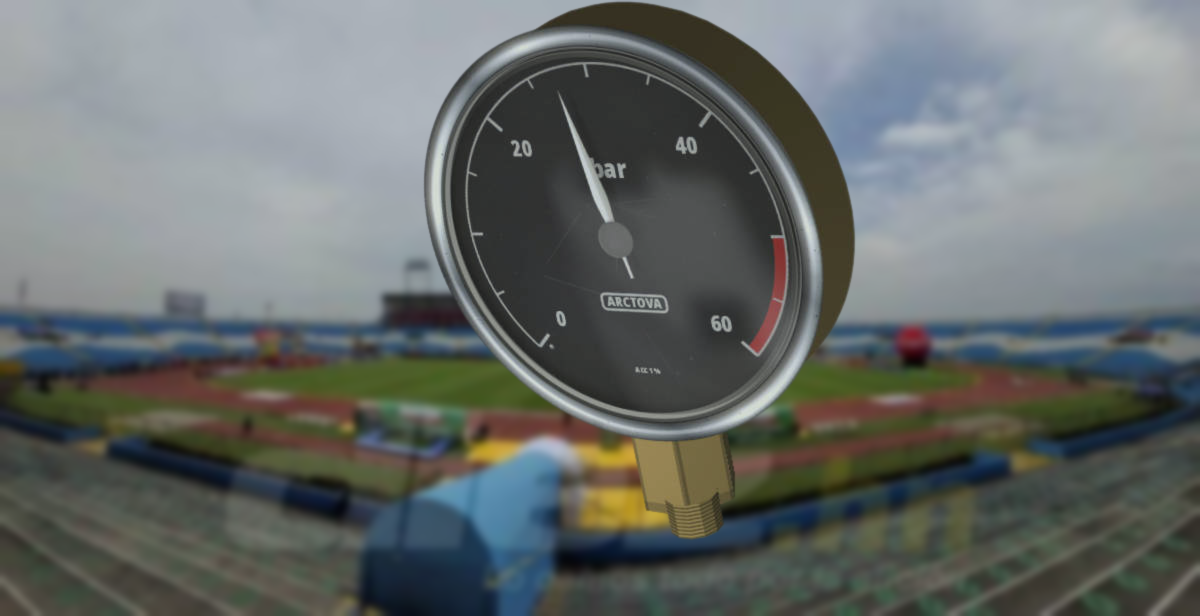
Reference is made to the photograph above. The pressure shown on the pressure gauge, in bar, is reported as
27.5 bar
